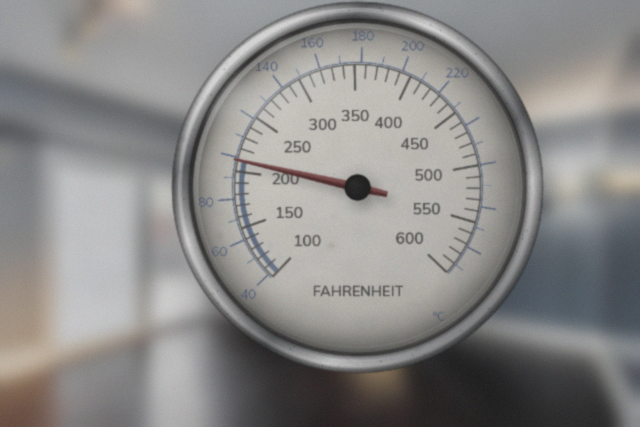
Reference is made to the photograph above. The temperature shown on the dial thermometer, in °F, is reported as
210 °F
